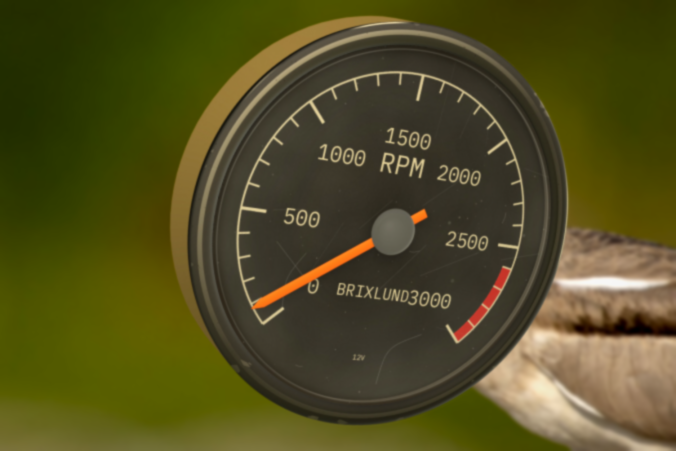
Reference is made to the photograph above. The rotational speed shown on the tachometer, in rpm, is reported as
100 rpm
